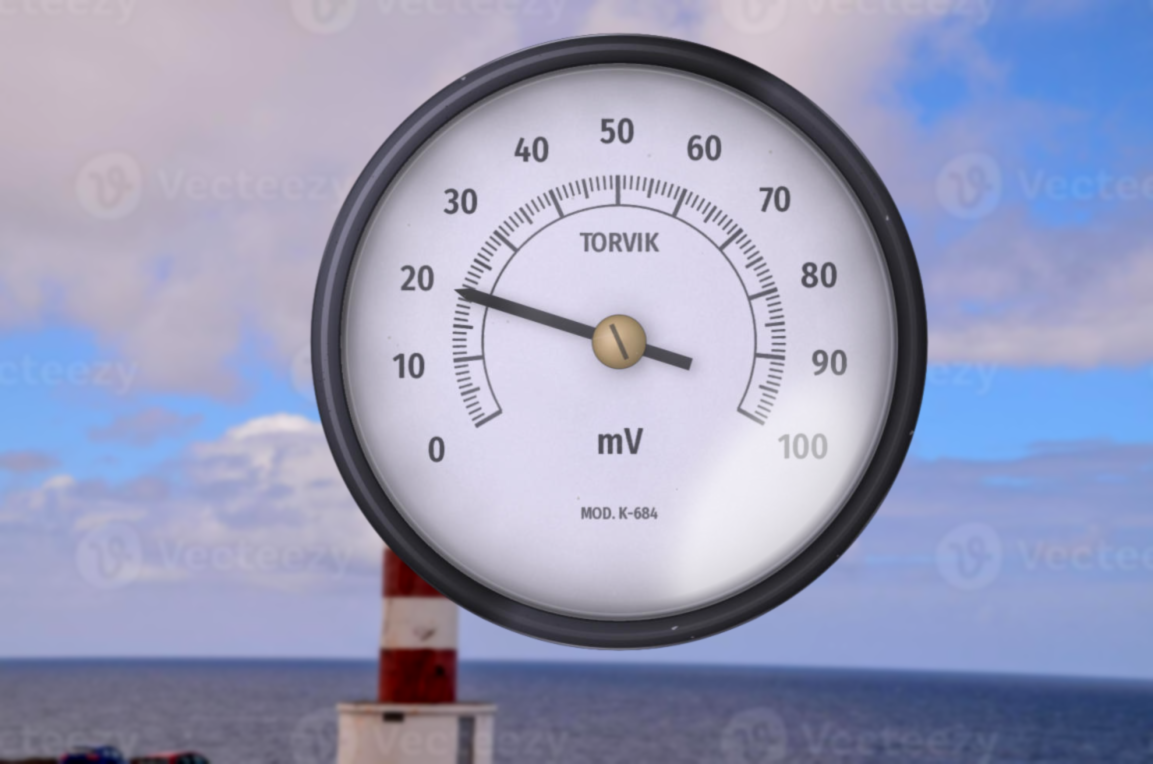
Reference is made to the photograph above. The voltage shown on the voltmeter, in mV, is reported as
20 mV
